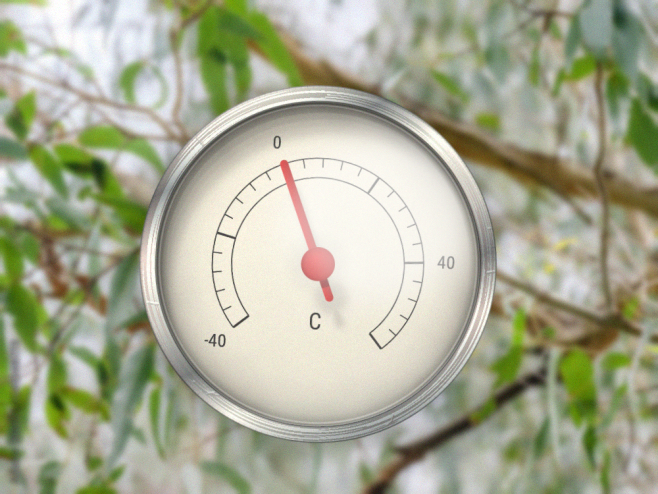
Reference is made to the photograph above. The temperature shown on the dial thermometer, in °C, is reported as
0 °C
